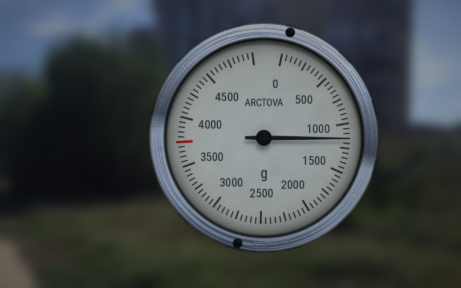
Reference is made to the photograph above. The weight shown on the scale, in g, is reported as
1150 g
